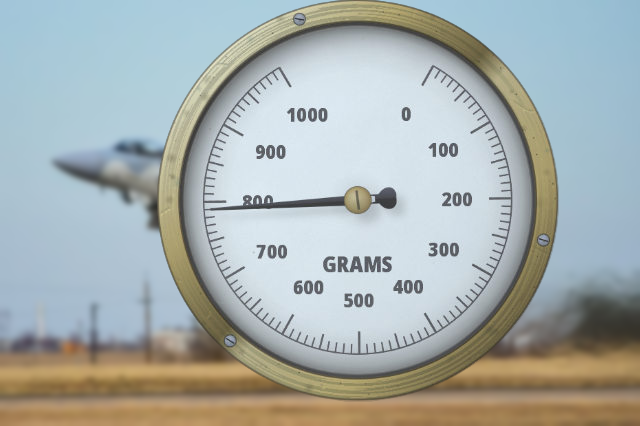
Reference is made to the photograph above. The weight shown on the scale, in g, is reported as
790 g
